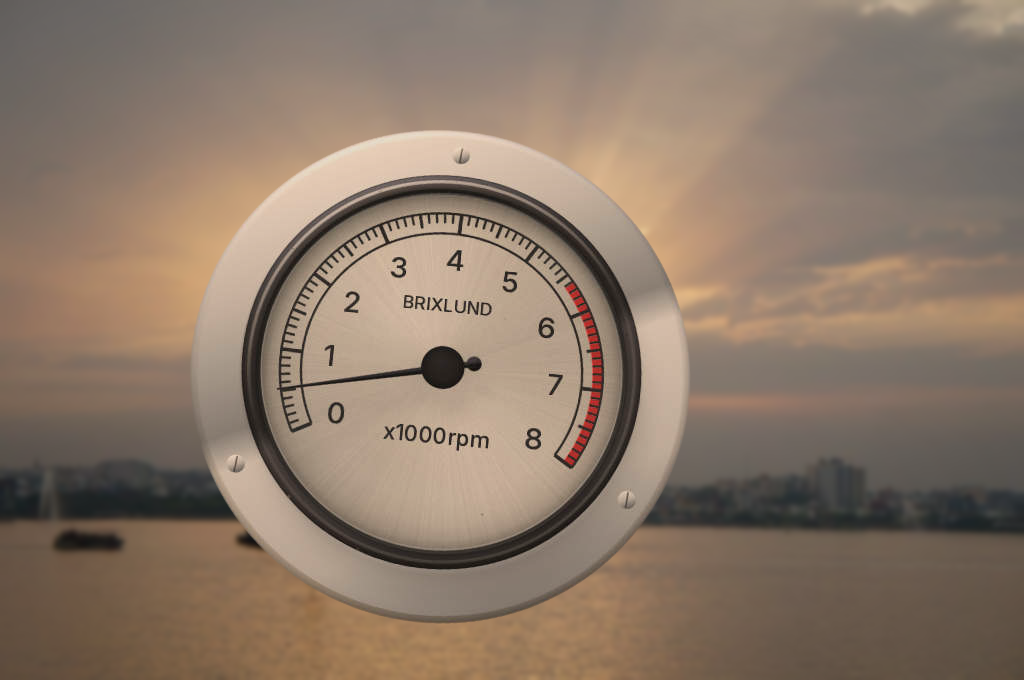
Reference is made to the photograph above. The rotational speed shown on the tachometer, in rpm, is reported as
500 rpm
